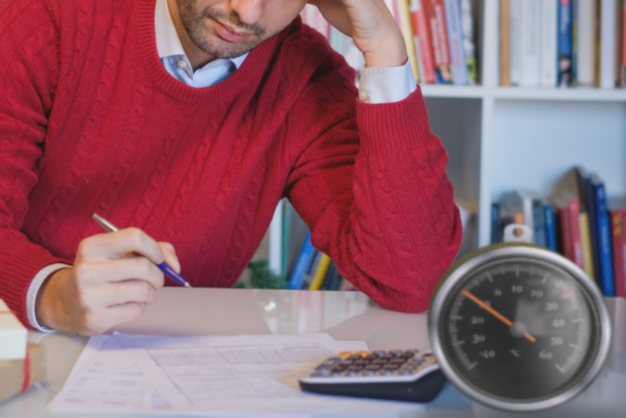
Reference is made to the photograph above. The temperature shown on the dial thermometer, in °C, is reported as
-10 °C
